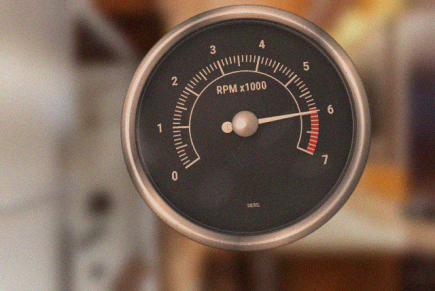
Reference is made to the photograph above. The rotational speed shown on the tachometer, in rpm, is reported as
6000 rpm
